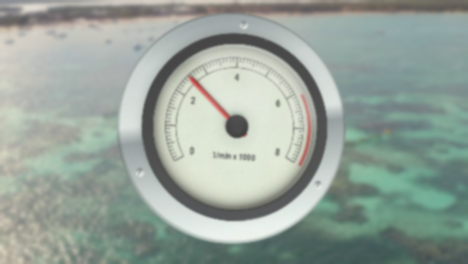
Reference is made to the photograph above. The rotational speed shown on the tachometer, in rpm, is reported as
2500 rpm
